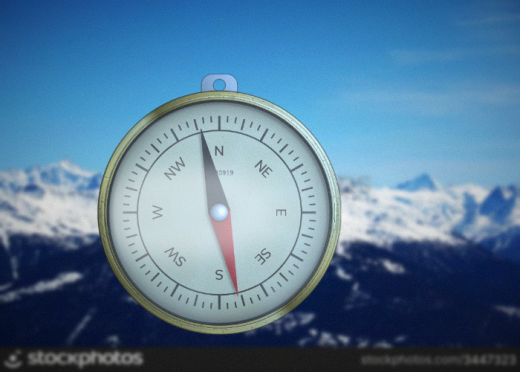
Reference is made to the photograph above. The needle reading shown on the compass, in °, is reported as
167.5 °
